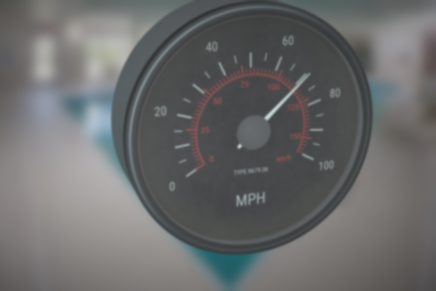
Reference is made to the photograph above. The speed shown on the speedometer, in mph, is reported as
70 mph
